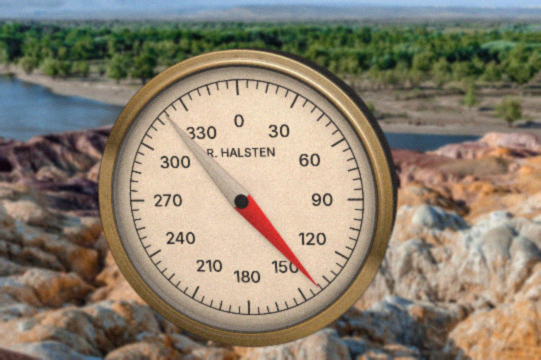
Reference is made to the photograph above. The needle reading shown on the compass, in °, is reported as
140 °
